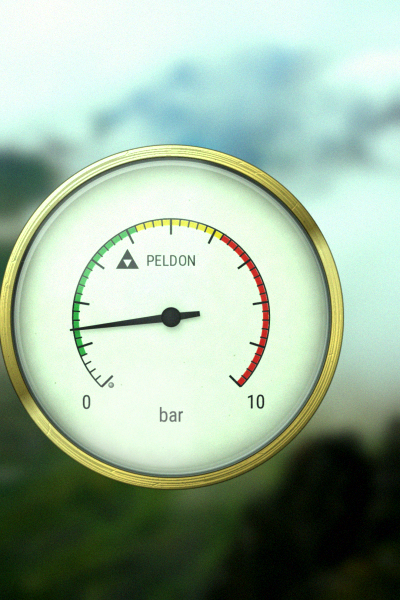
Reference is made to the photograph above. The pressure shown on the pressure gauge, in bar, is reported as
1.4 bar
